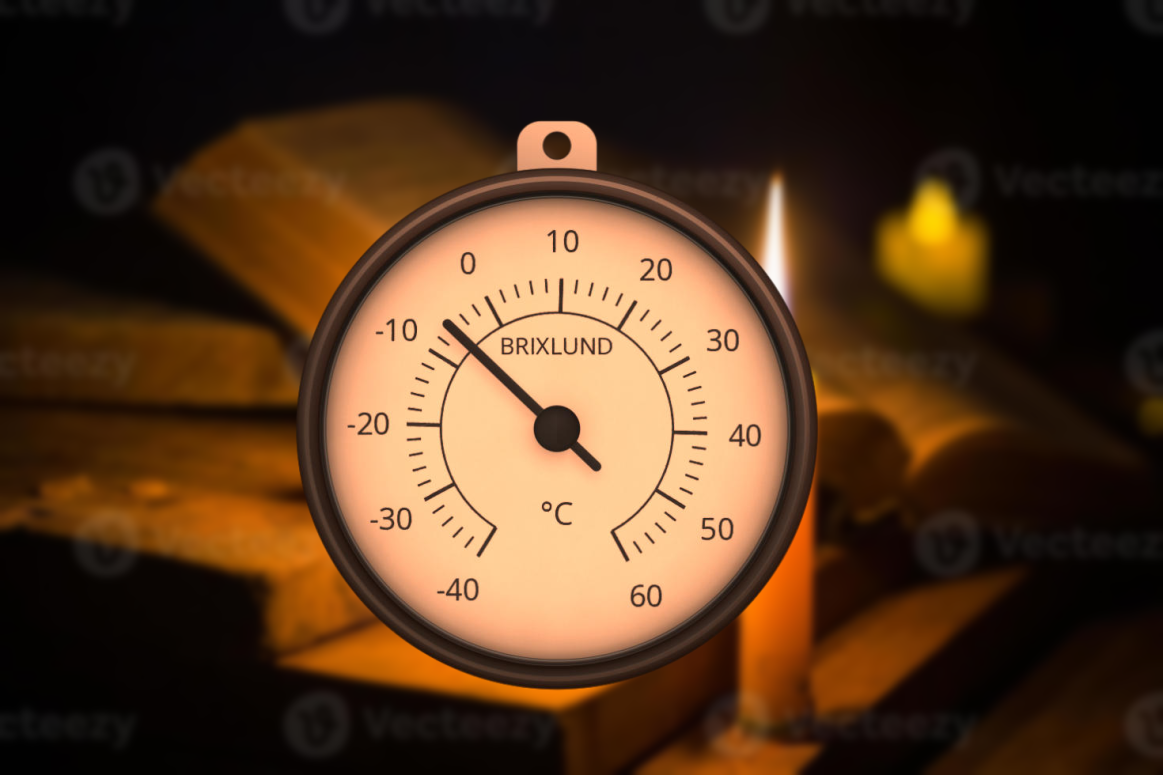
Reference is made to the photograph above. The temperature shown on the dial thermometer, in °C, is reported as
-6 °C
